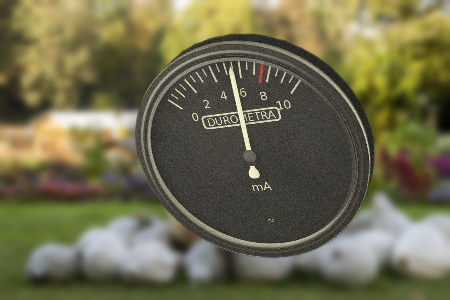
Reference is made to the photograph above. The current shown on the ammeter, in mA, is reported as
5.5 mA
